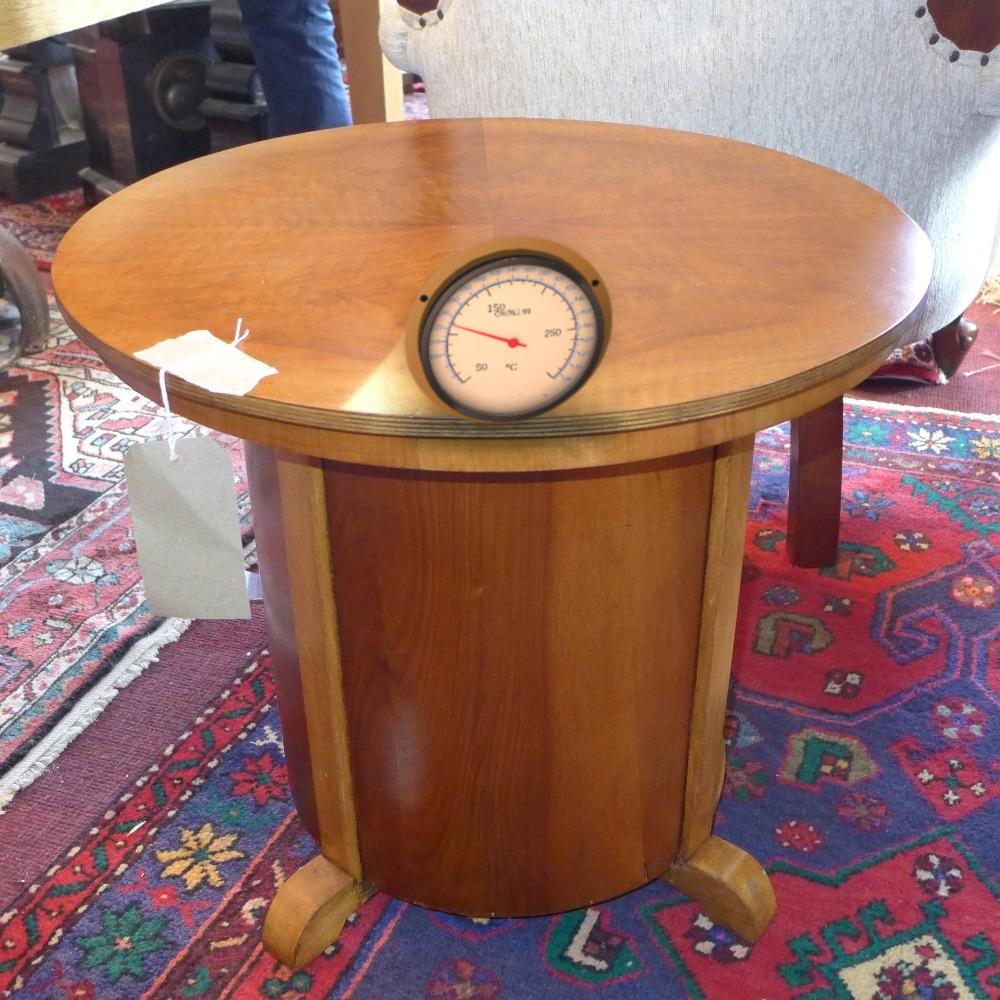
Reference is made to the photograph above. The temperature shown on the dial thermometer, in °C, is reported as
110 °C
